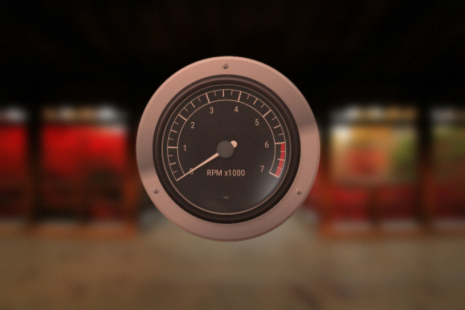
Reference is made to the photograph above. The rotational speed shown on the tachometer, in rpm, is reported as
0 rpm
